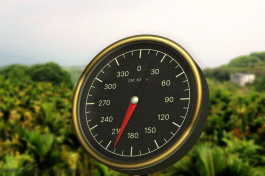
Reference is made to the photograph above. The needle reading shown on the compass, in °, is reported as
200 °
